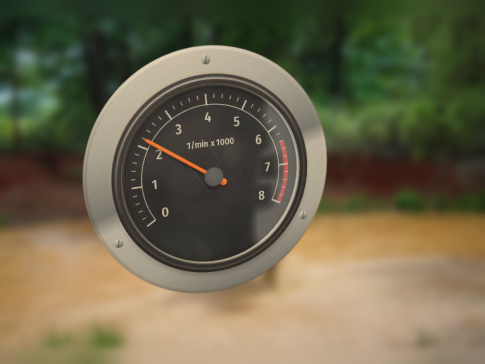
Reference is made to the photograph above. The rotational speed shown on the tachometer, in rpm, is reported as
2200 rpm
